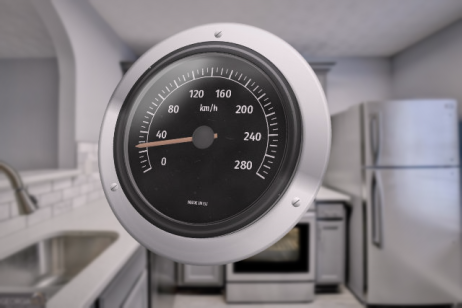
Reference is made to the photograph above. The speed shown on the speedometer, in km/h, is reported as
25 km/h
